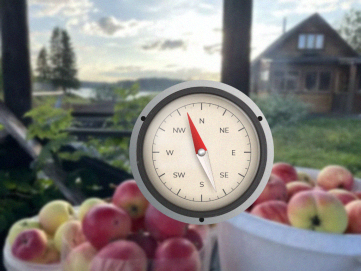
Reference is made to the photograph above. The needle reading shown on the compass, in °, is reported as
340 °
